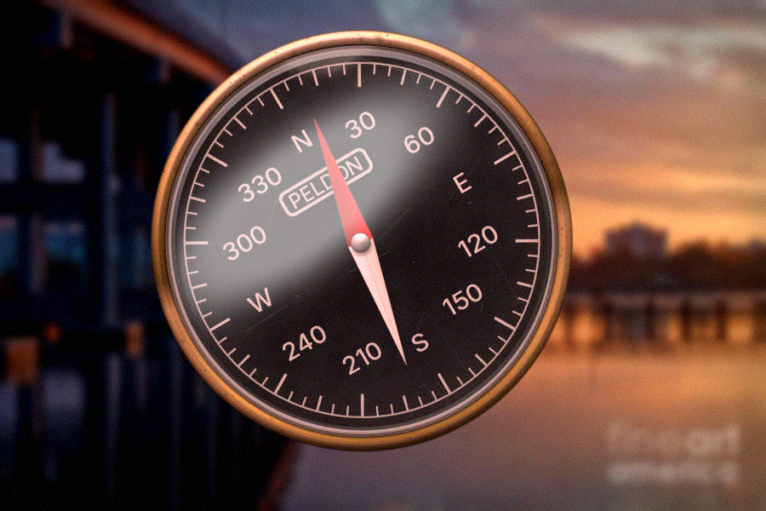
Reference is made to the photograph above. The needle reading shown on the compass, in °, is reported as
10 °
